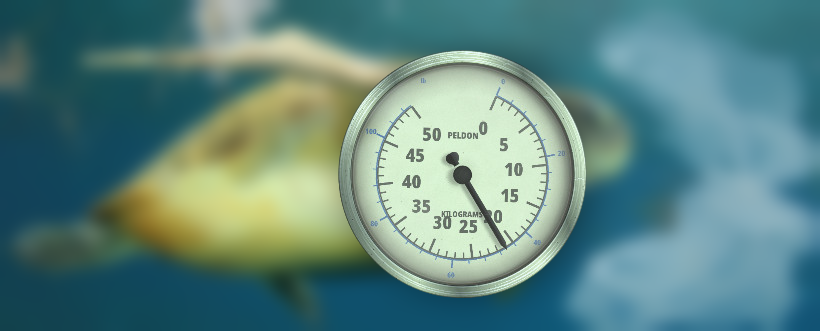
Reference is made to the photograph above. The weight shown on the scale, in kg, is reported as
21 kg
